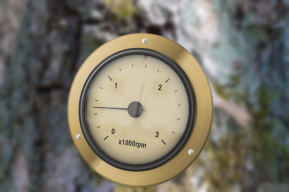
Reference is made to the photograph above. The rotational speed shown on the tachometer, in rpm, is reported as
500 rpm
